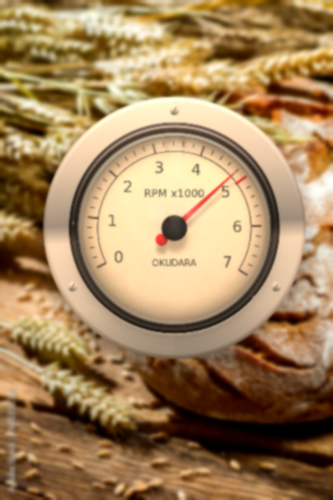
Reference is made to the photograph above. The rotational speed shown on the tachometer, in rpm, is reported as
4800 rpm
